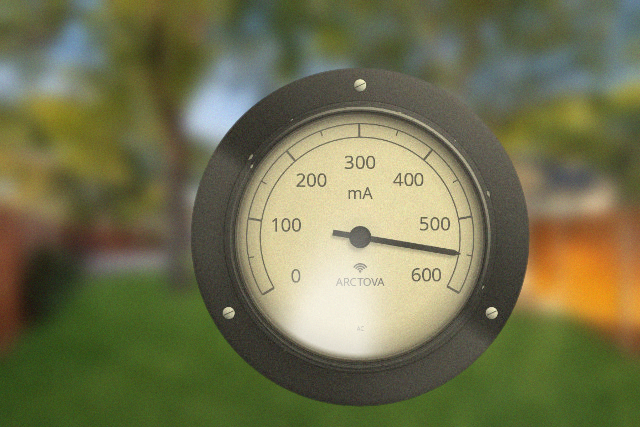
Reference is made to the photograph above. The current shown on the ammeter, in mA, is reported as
550 mA
